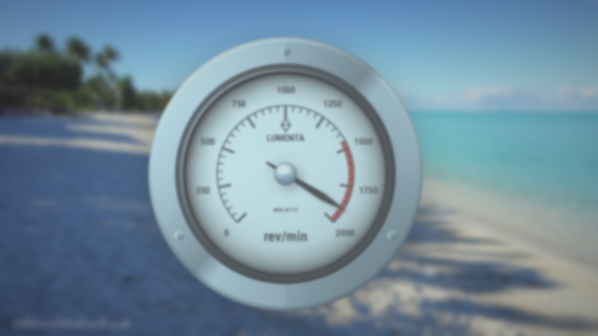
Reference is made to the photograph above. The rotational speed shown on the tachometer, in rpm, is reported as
1900 rpm
